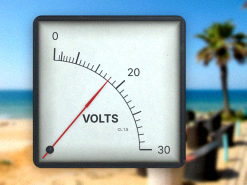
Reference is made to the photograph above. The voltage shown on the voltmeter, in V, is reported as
18 V
